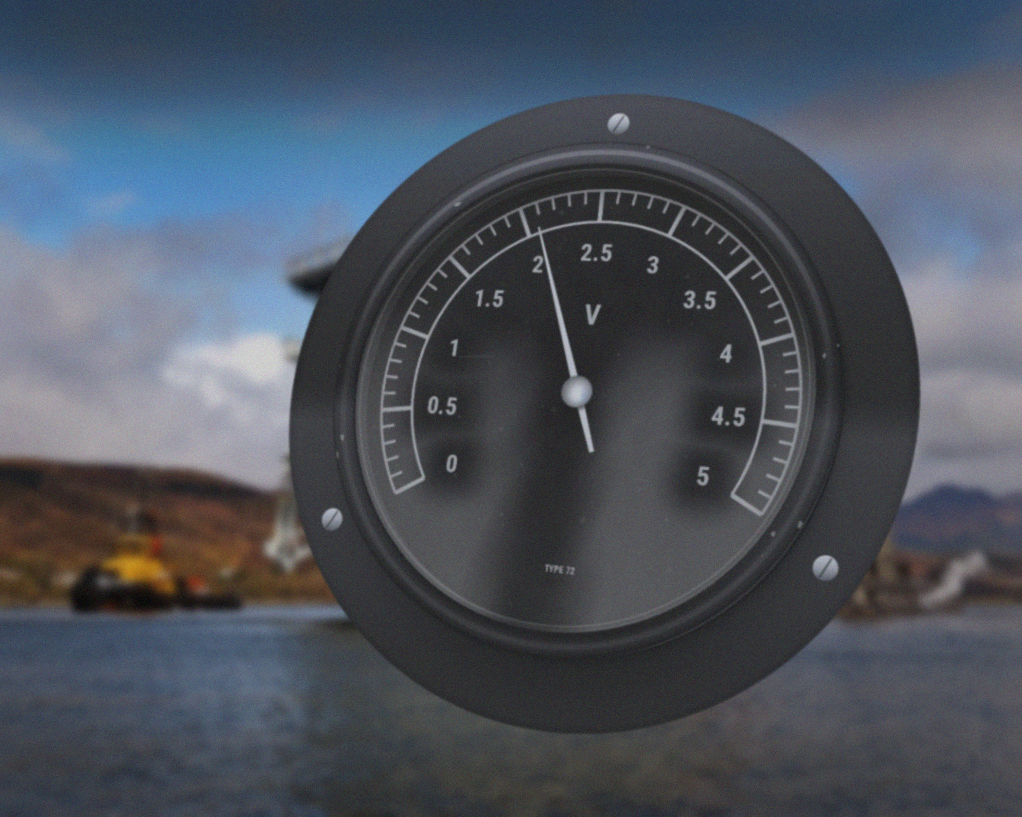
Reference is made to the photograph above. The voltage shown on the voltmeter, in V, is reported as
2.1 V
